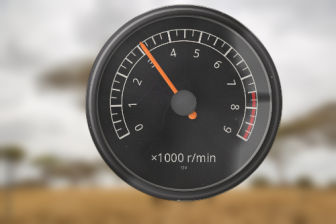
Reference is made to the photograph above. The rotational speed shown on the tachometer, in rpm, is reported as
3125 rpm
